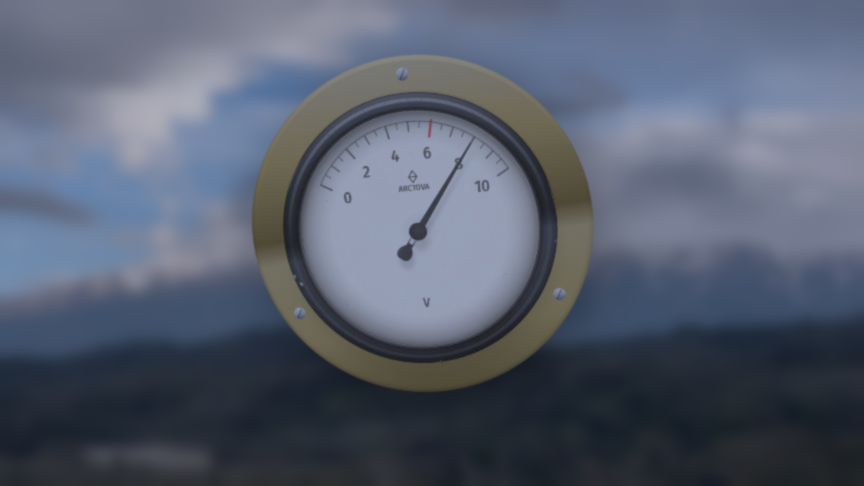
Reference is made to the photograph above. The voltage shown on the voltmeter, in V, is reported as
8 V
